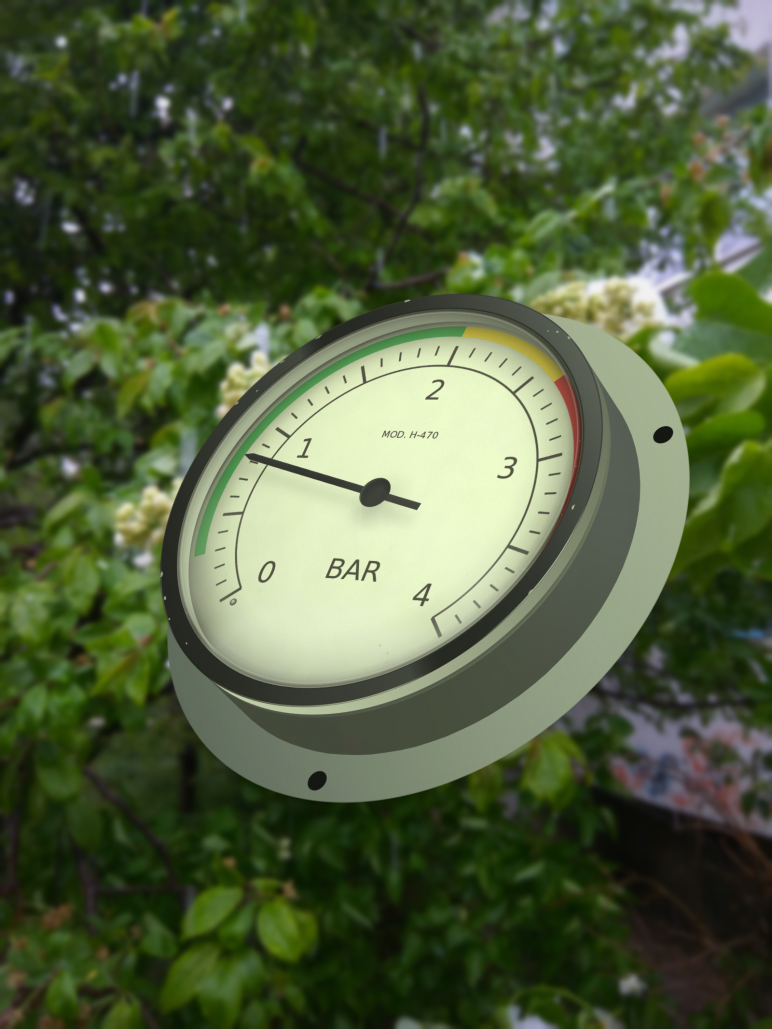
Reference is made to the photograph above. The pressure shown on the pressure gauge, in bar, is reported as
0.8 bar
